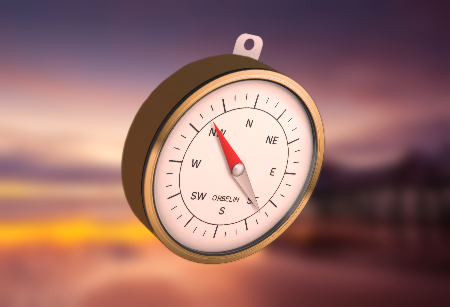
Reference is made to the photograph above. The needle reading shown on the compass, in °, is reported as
315 °
